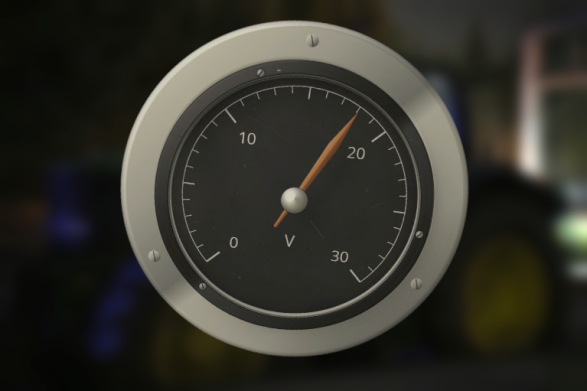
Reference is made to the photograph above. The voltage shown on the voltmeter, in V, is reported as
18 V
